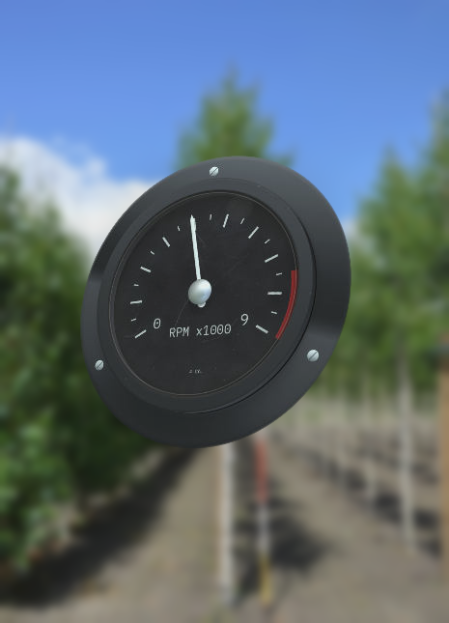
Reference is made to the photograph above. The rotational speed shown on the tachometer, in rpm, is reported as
4000 rpm
